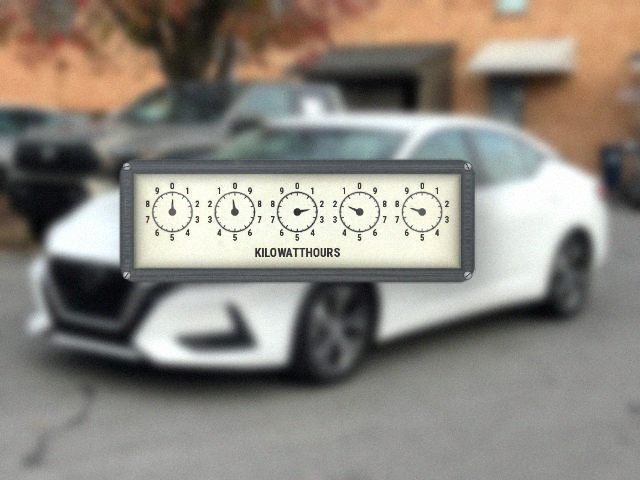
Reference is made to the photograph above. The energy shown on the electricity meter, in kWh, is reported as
218 kWh
